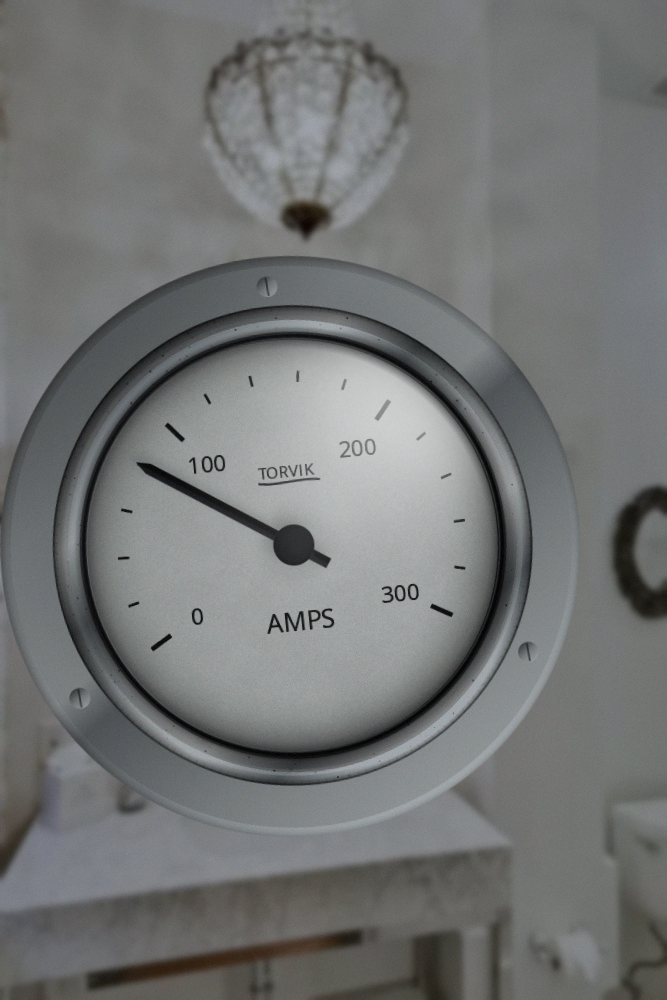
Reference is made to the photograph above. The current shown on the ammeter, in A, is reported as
80 A
